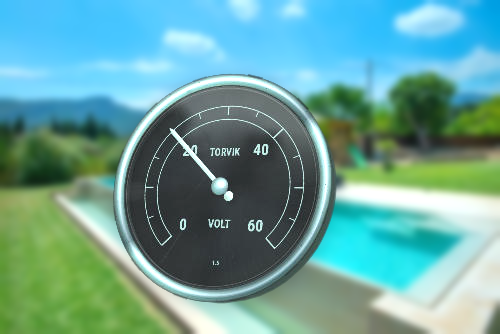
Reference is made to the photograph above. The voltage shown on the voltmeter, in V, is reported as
20 V
